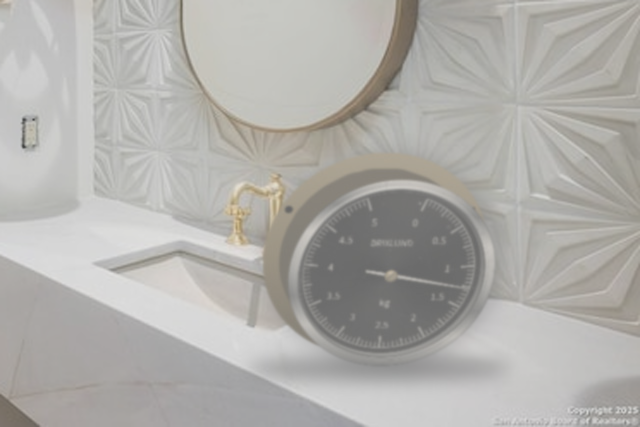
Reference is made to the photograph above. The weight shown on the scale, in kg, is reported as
1.25 kg
